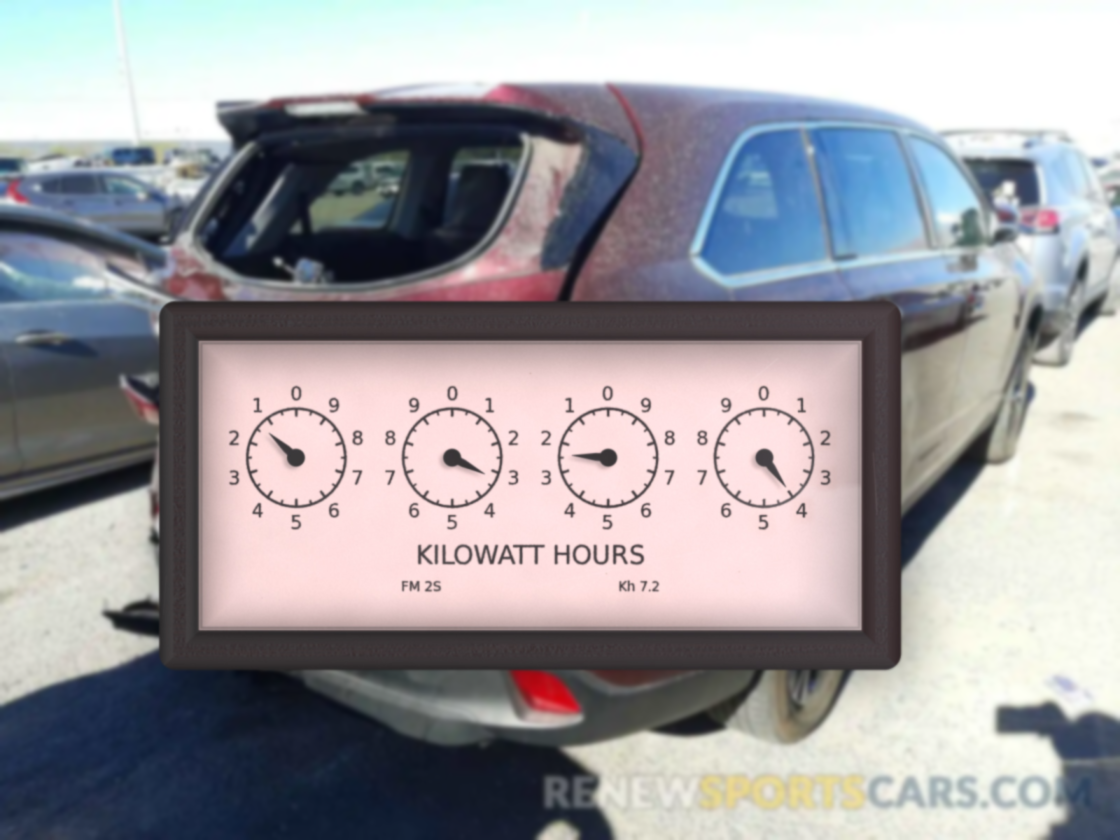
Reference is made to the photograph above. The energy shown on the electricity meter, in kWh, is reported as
1324 kWh
